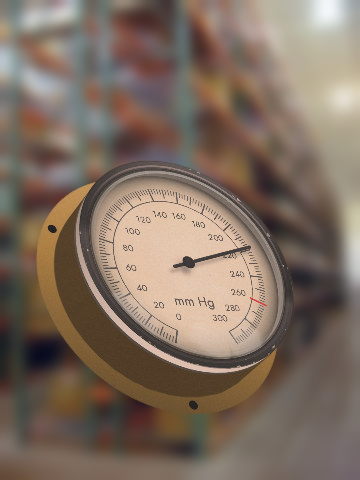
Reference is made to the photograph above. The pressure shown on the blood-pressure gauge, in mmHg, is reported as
220 mmHg
